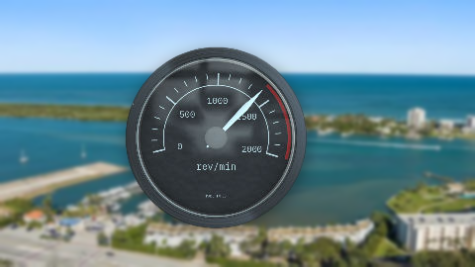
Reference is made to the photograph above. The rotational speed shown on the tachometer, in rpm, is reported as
1400 rpm
